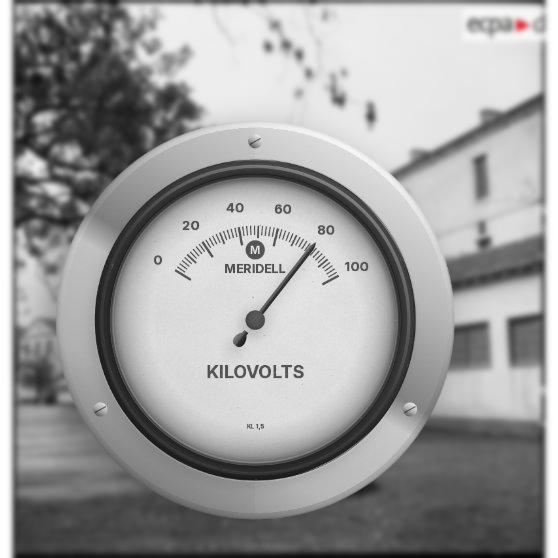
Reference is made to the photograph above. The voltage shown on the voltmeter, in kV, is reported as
80 kV
